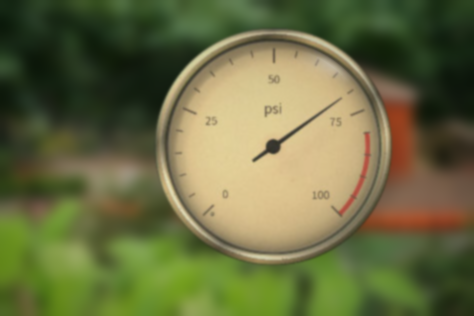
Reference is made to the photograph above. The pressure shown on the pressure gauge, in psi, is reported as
70 psi
